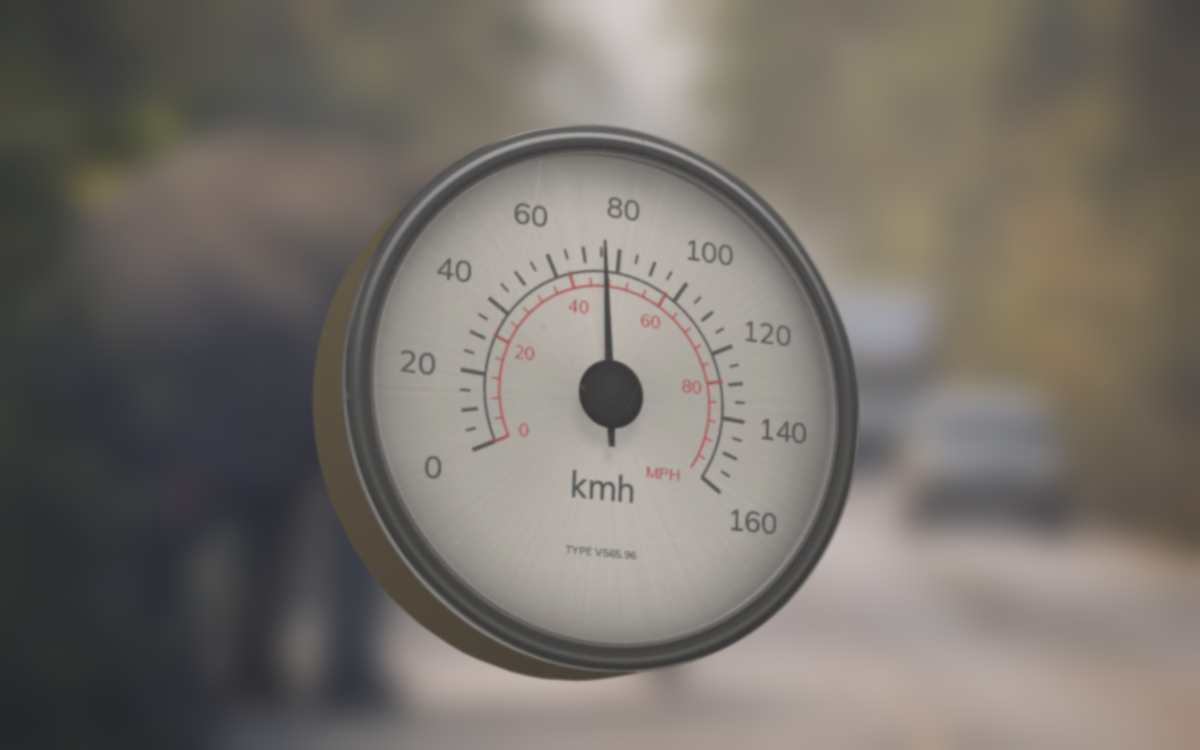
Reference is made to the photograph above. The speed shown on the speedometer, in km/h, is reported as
75 km/h
